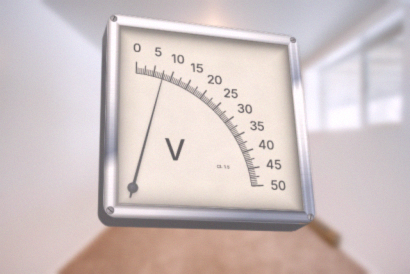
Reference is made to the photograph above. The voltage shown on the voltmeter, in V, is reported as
7.5 V
